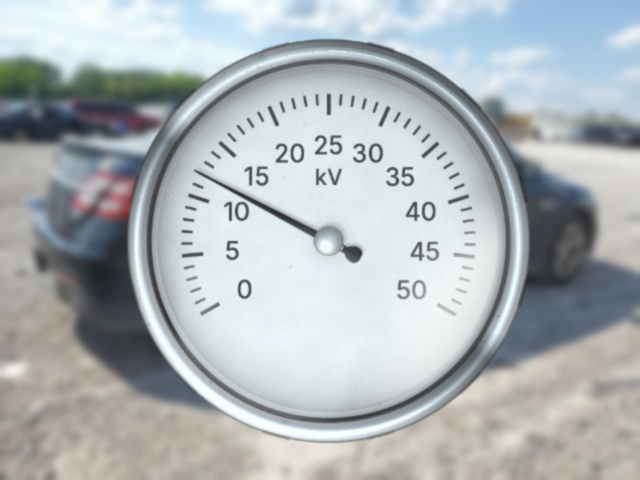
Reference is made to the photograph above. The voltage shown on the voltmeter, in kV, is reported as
12 kV
